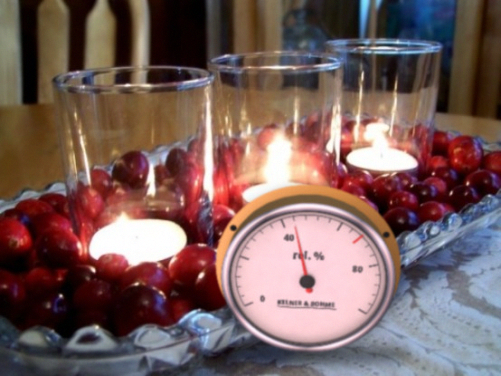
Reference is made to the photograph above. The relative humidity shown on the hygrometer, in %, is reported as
44 %
